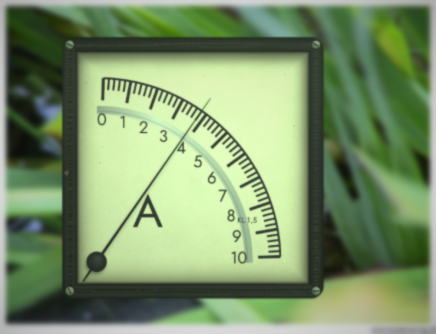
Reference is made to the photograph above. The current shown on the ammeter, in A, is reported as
3.8 A
